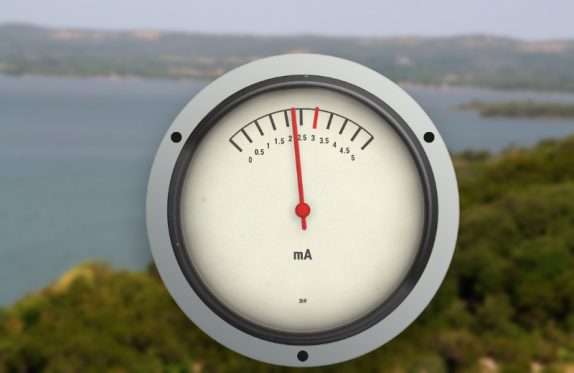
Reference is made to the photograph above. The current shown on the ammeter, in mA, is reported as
2.25 mA
